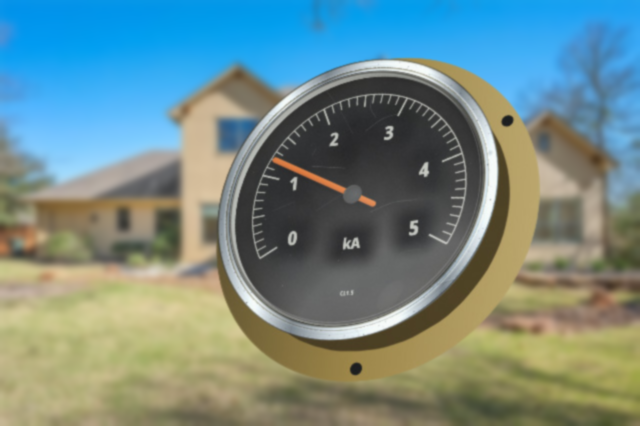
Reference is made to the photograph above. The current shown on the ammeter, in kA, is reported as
1.2 kA
